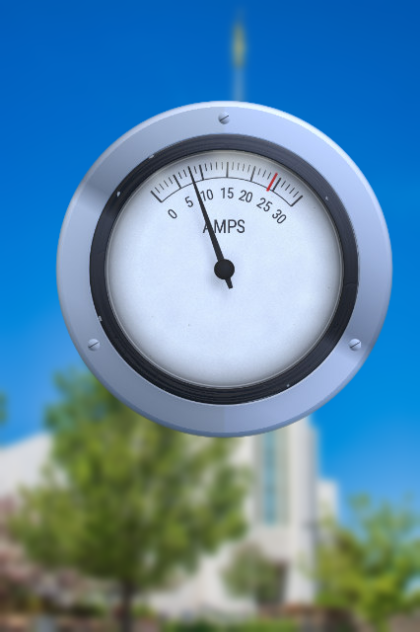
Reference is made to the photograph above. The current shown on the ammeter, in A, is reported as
8 A
